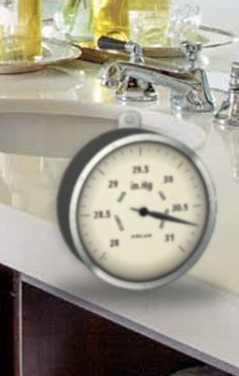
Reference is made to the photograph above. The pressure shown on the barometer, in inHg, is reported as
30.7 inHg
